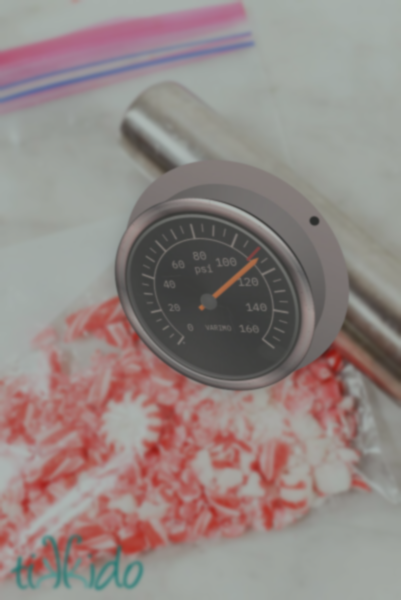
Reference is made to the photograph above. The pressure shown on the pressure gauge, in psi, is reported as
112.5 psi
